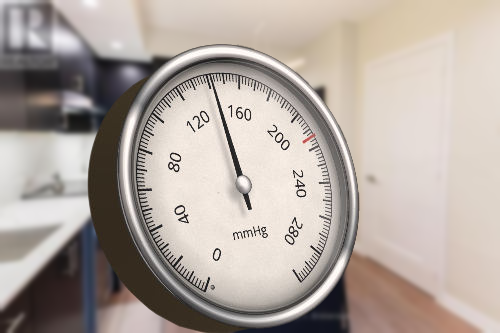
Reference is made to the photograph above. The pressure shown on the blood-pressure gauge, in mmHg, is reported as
140 mmHg
